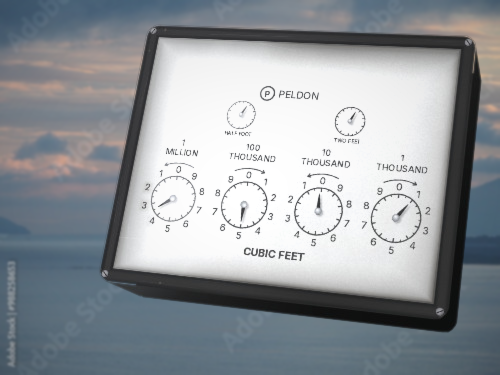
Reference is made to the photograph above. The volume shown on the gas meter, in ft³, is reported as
350100 ft³
